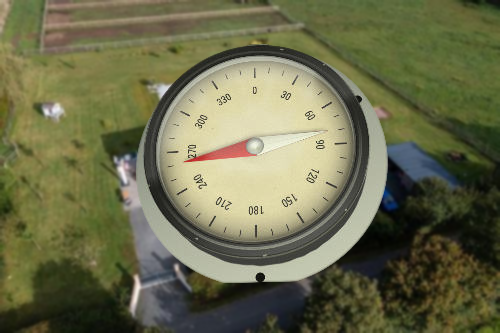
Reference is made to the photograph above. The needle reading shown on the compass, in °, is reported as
260 °
